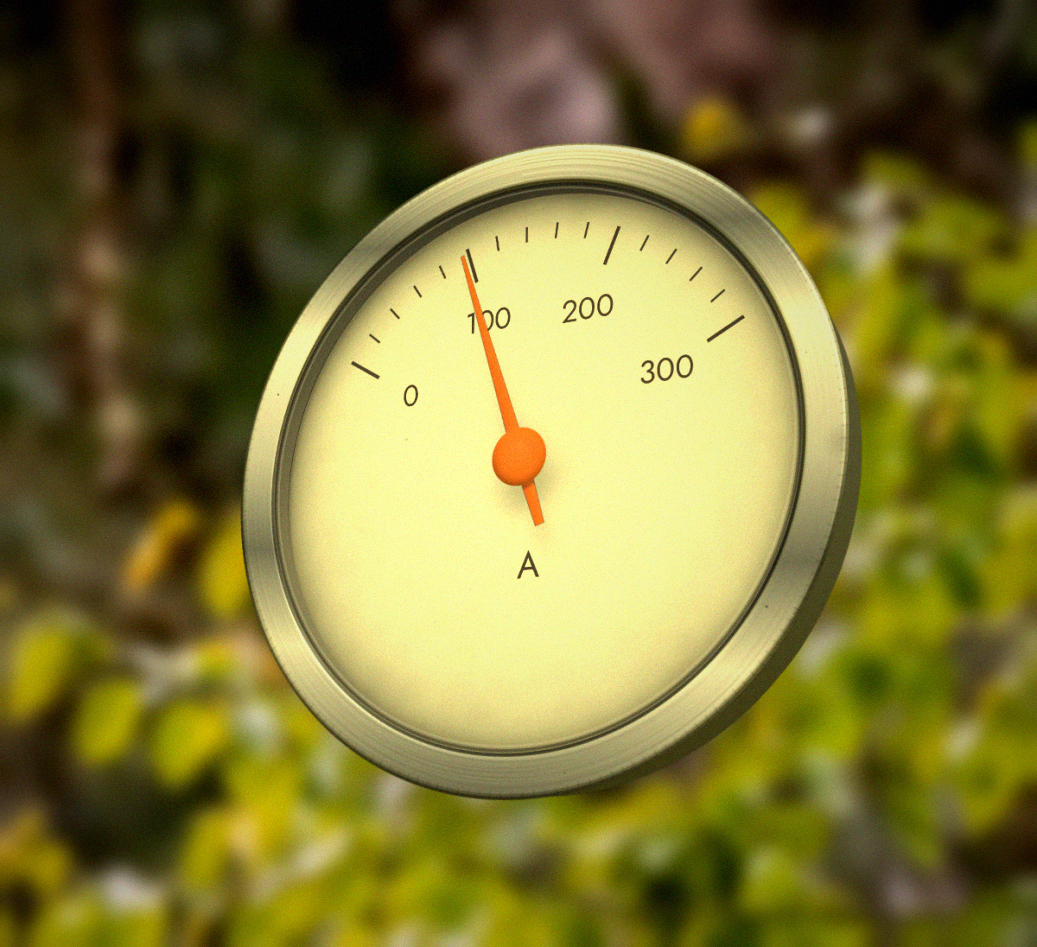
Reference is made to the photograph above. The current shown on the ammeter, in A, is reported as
100 A
